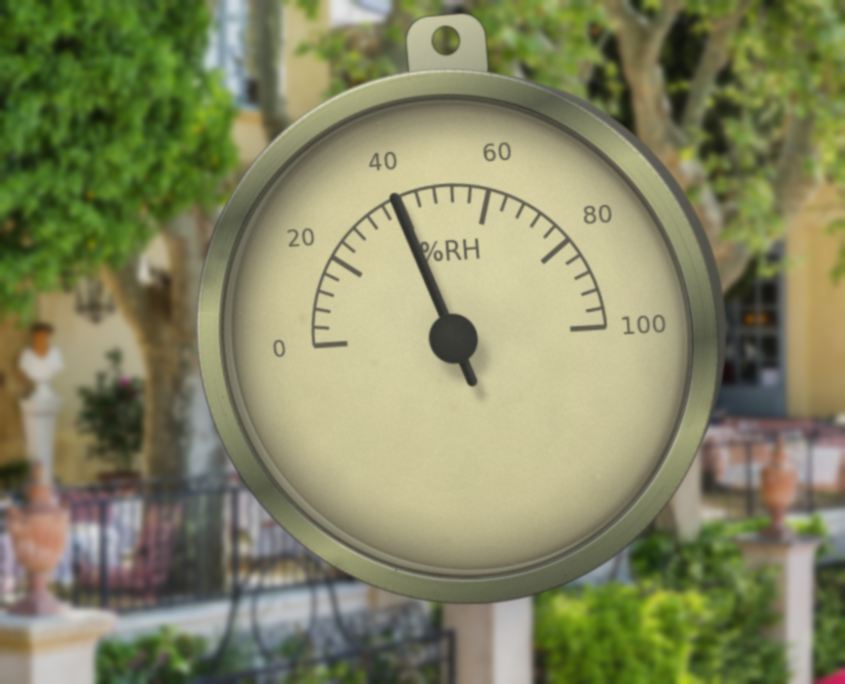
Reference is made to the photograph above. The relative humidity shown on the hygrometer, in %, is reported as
40 %
